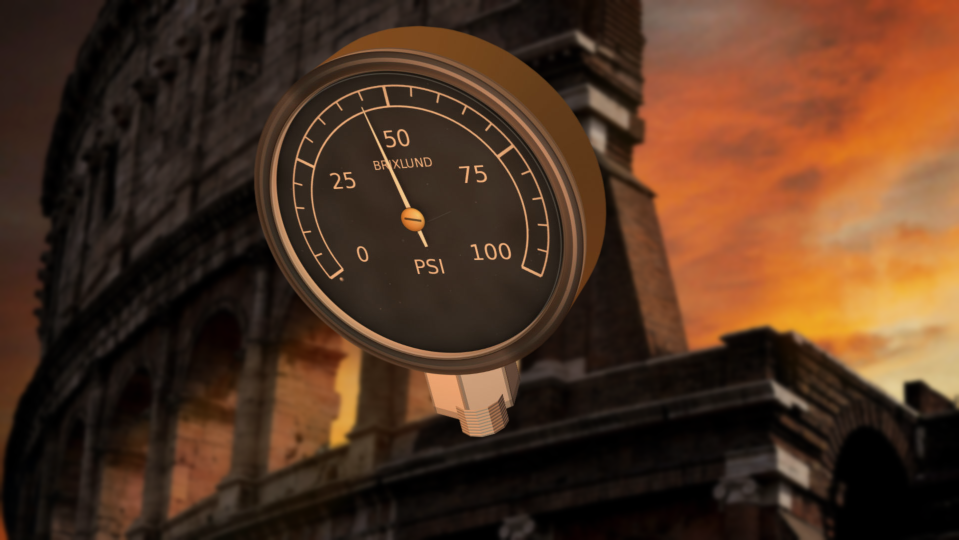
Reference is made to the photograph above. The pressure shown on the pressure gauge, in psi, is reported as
45 psi
